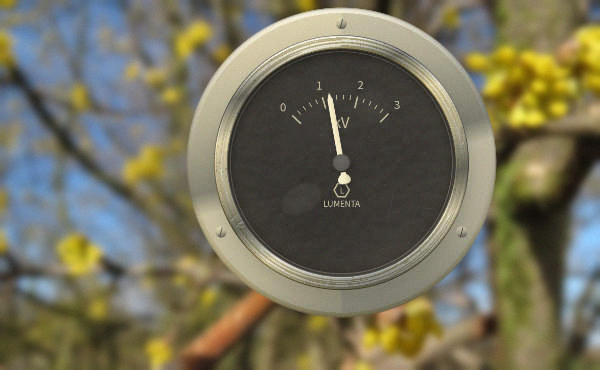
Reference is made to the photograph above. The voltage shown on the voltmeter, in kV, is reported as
1.2 kV
